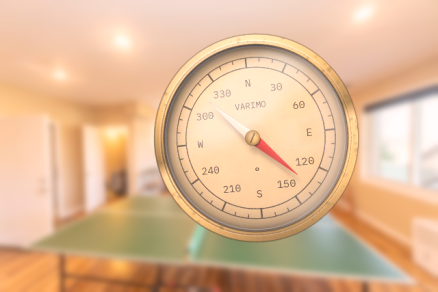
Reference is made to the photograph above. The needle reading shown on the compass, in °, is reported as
135 °
